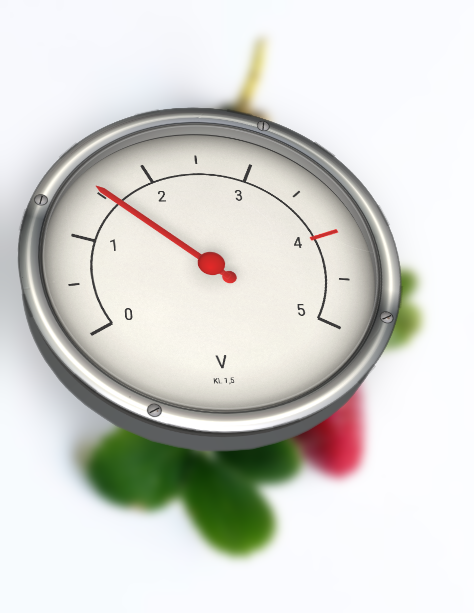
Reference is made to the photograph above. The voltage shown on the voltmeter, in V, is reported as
1.5 V
